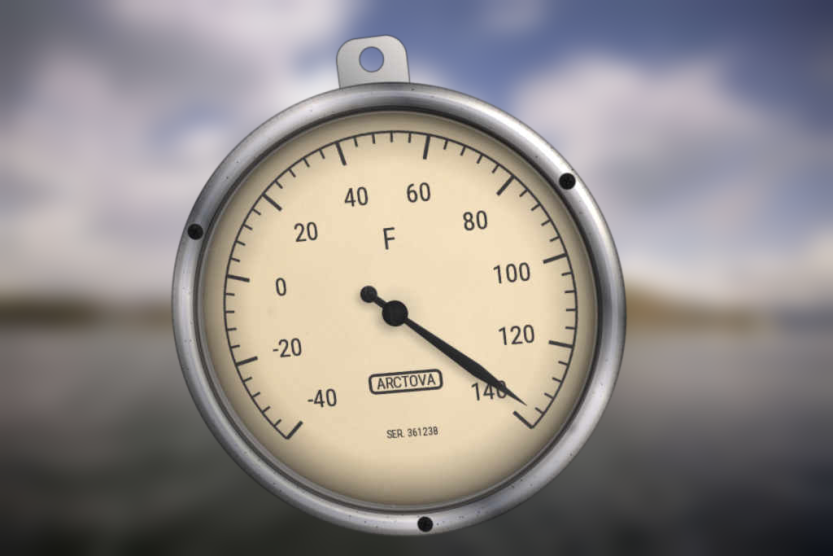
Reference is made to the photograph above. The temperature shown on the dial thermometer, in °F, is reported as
136 °F
